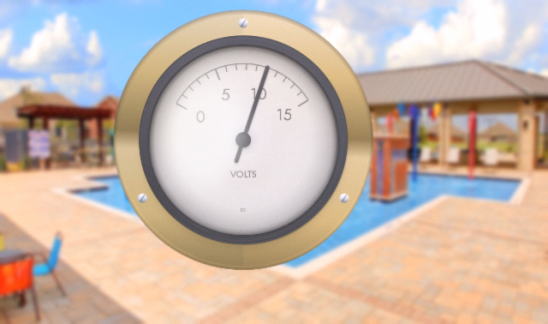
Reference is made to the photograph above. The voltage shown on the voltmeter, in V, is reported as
10 V
